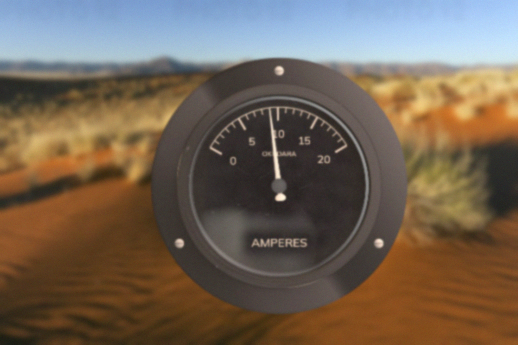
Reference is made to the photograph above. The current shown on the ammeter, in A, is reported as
9 A
